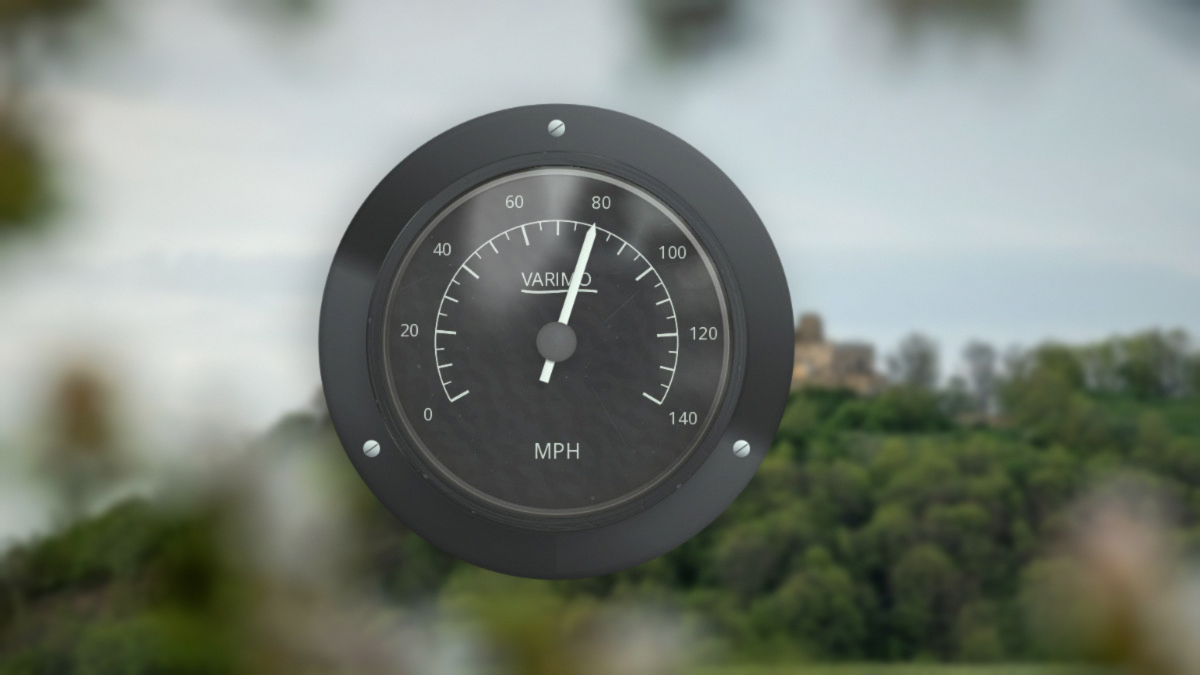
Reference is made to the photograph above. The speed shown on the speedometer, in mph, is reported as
80 mph
